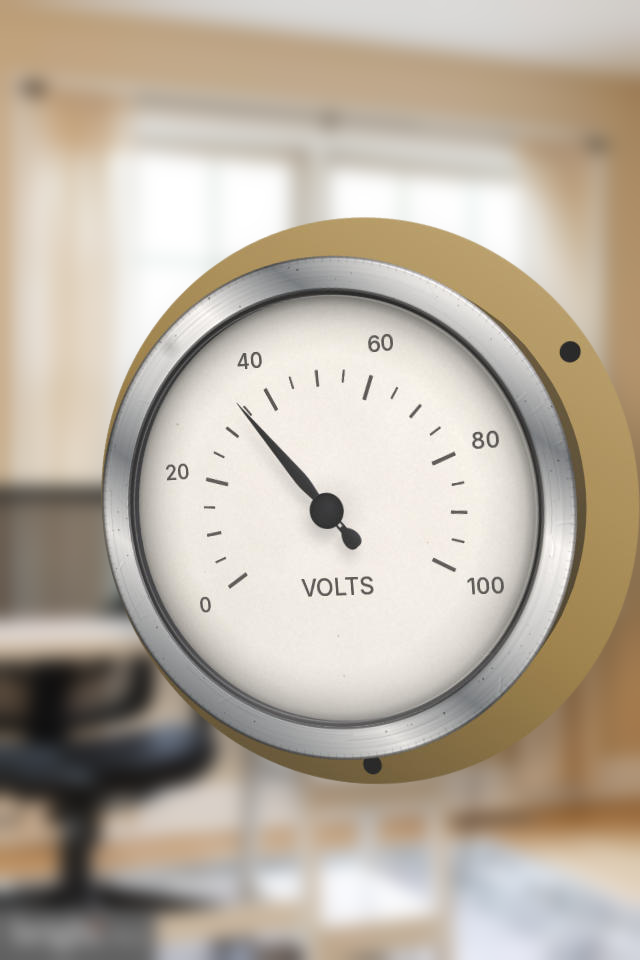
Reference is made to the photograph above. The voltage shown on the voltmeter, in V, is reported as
35 V
